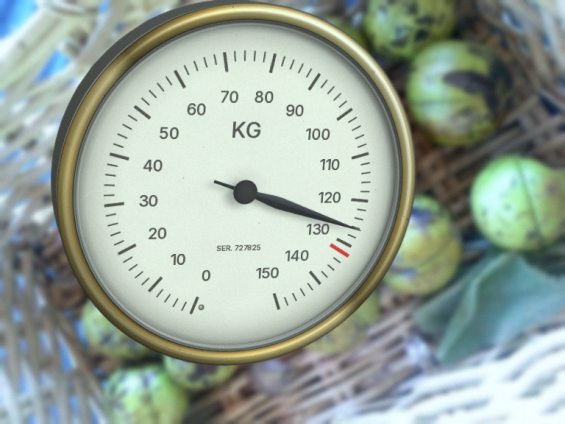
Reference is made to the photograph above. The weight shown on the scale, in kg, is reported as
126 kg
